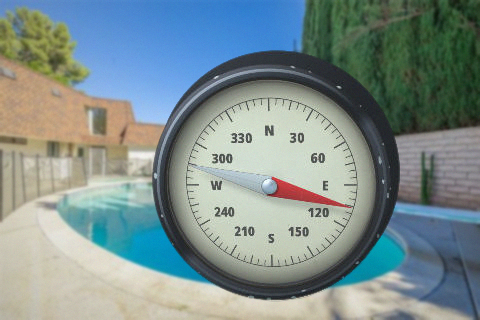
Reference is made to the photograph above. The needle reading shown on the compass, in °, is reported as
105 °
